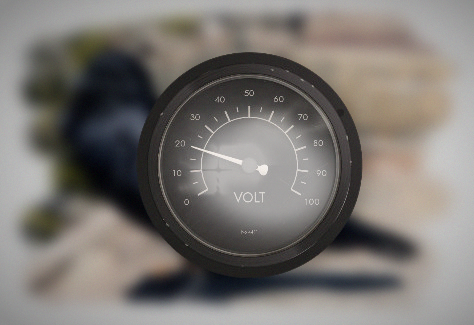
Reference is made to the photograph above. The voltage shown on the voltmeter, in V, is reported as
20 V
